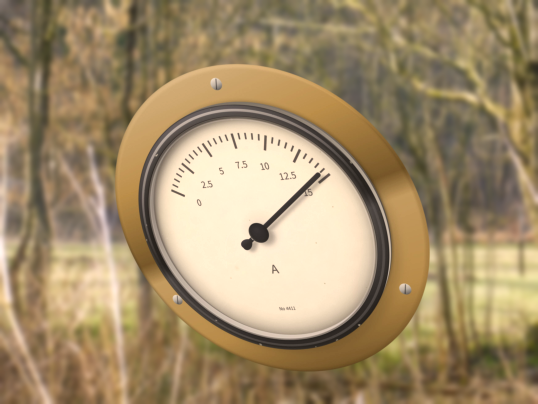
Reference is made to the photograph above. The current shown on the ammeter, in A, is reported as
14.5 A
